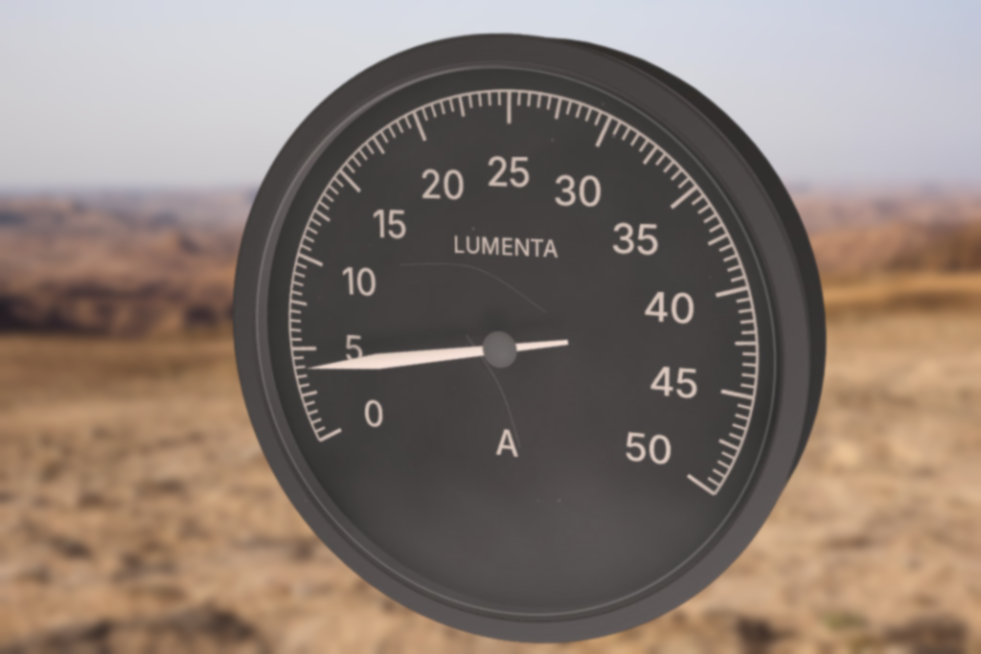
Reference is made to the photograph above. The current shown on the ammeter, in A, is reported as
4 A
